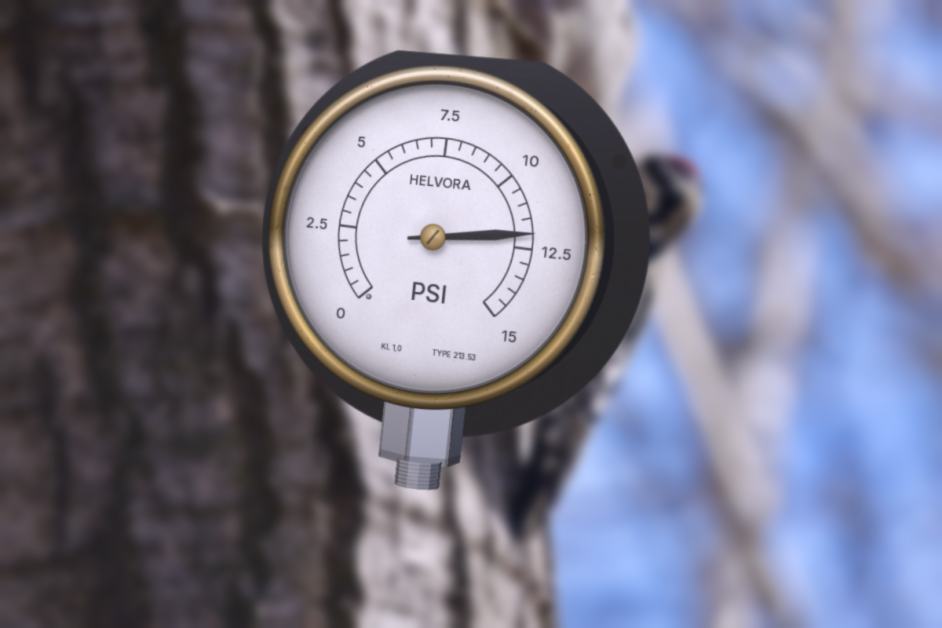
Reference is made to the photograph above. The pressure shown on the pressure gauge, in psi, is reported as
12 psi
